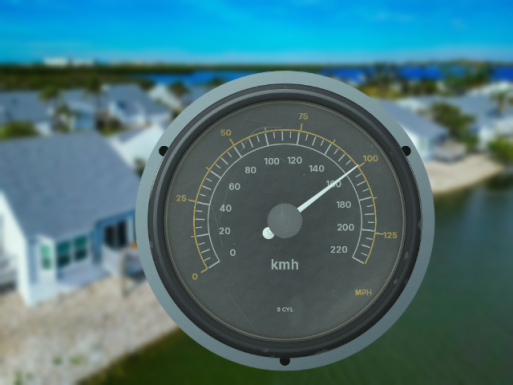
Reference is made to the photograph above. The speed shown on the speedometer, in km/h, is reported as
160 km/h
